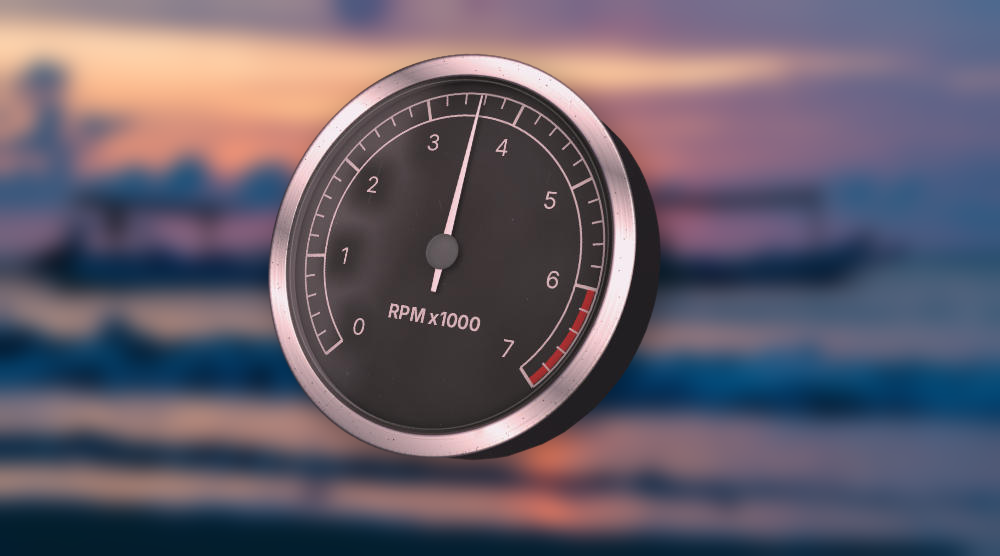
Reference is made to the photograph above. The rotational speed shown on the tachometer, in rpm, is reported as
3600 rpm
